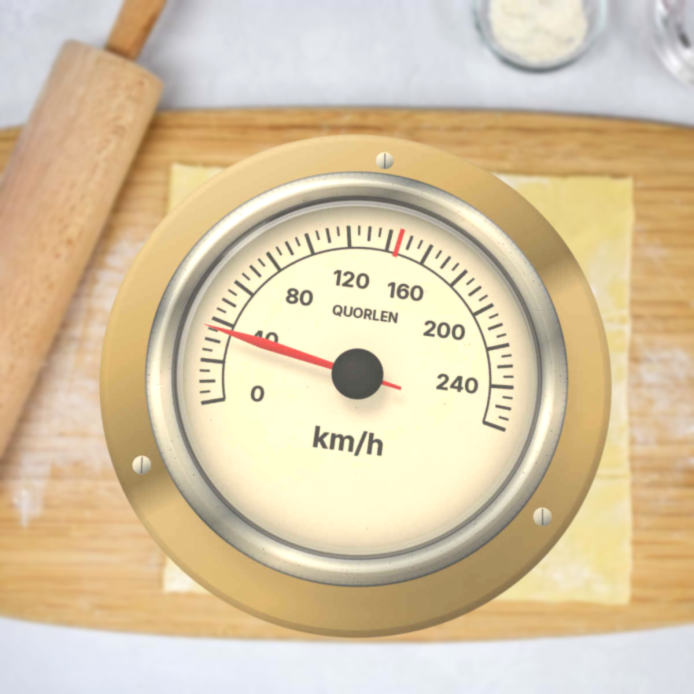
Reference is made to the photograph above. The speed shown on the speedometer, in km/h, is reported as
35 km/h
